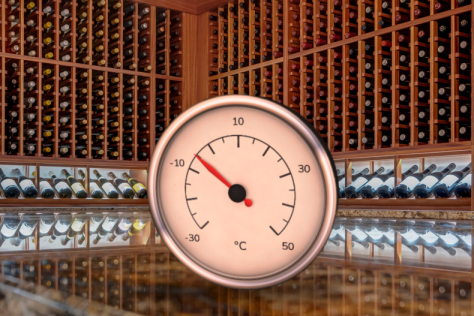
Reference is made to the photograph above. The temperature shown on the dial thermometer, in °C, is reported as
-5 °C
